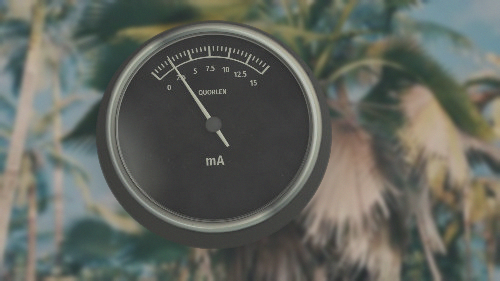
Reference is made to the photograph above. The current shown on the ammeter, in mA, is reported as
2.5 mA
